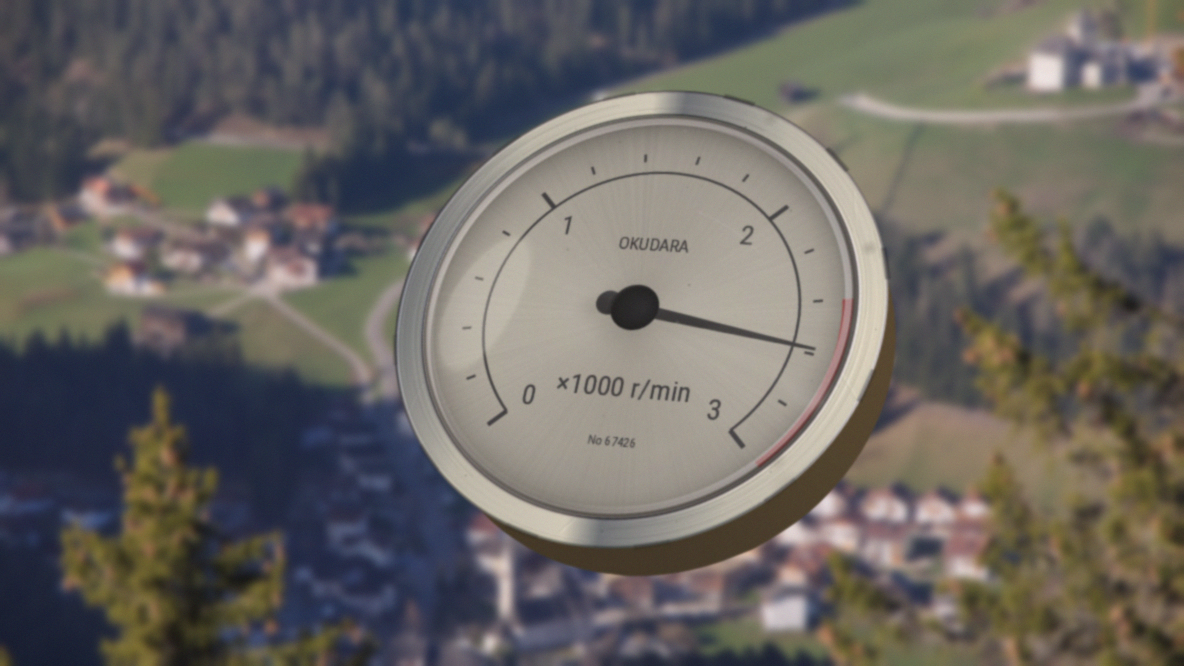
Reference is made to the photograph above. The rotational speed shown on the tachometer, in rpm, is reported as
2600 rpm
